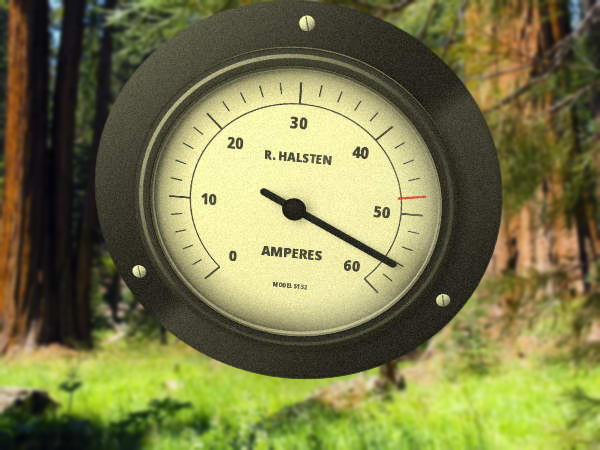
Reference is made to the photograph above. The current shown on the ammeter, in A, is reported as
56 A
